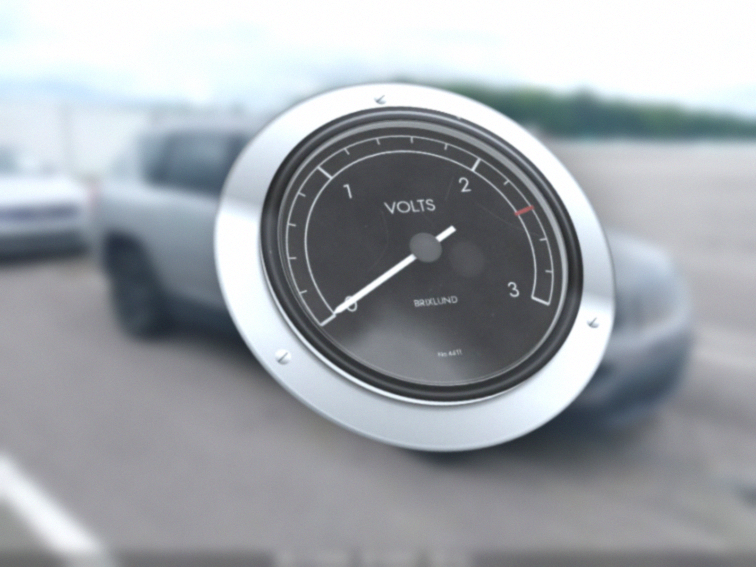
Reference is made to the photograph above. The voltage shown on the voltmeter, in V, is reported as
0 V
